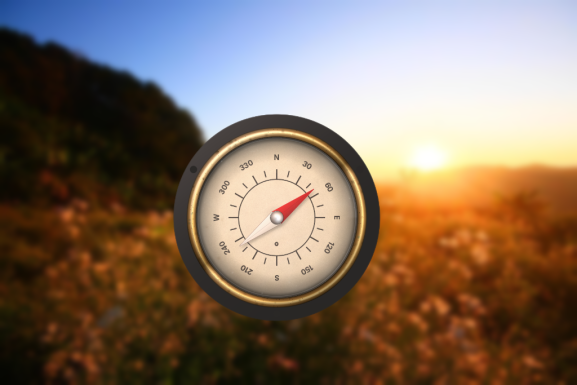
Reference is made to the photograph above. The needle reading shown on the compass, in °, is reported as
52.5 °
